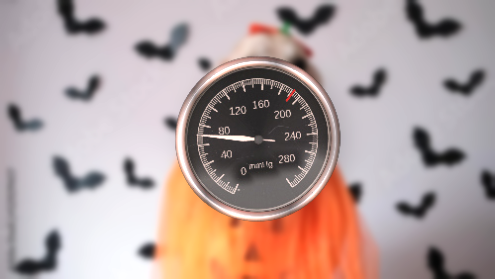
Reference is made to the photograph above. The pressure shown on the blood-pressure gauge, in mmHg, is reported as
70 mmHg
